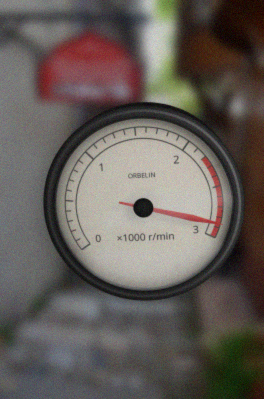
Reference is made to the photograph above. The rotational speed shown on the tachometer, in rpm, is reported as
2850 rpm
